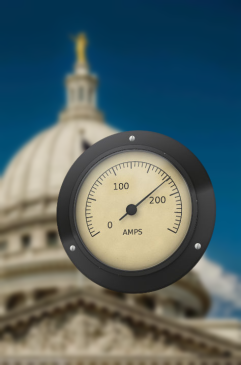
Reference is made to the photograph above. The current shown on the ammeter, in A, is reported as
180 A
